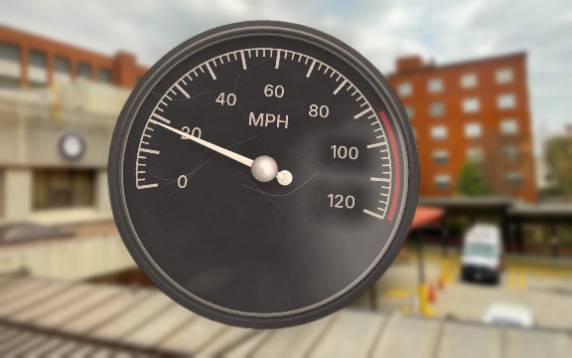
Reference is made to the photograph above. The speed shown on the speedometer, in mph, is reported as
18 mph
